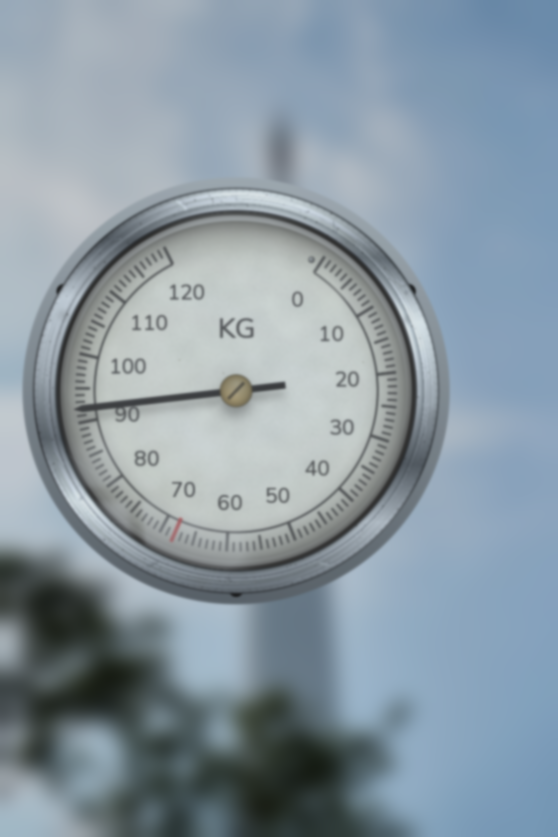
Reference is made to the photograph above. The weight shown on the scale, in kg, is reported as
92 kg
